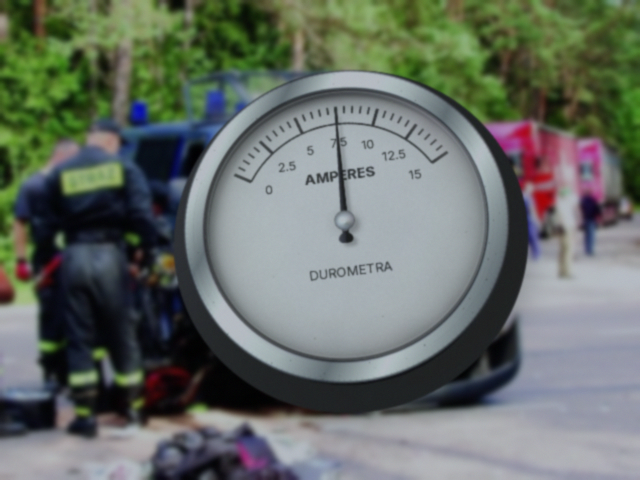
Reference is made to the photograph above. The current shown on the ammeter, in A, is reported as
7.5 A
